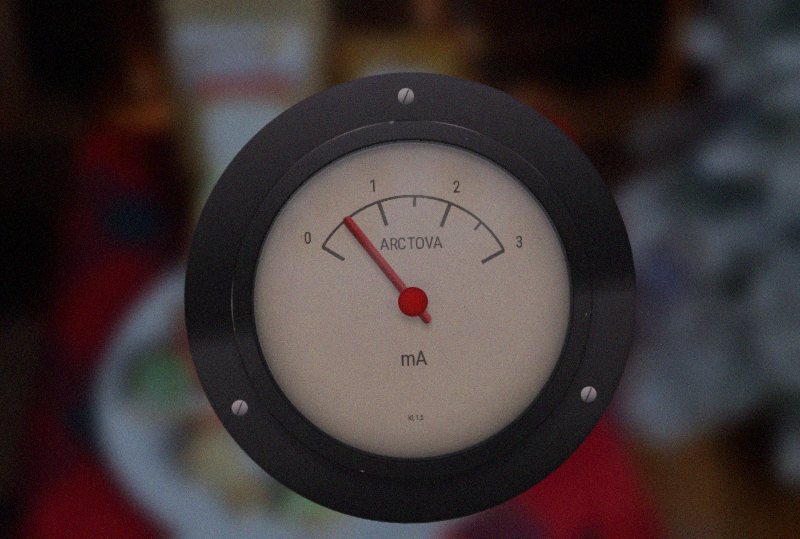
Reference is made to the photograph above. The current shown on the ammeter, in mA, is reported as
0.5 mA
